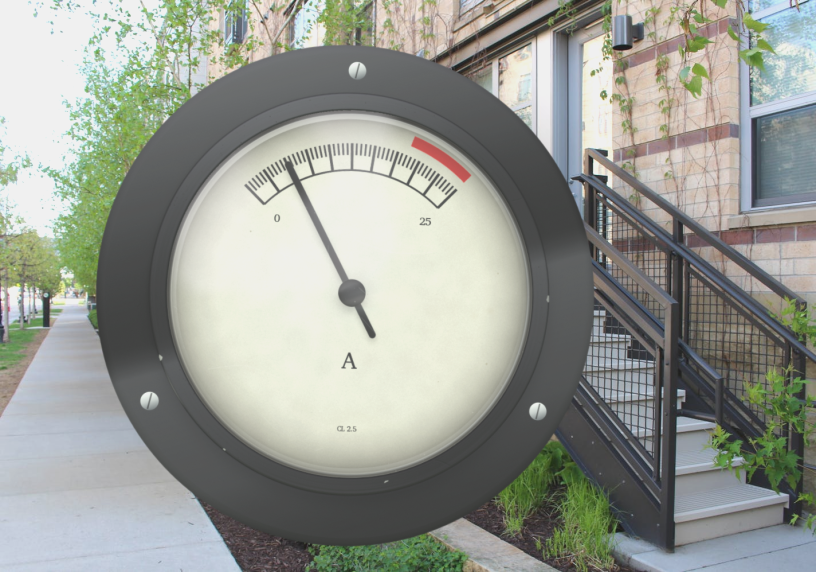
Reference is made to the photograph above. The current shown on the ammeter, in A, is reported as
5 A
